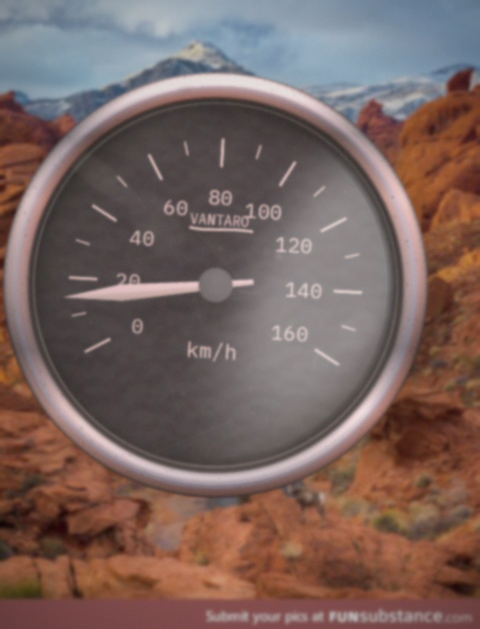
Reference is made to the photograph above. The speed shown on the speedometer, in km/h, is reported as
15 km/h
